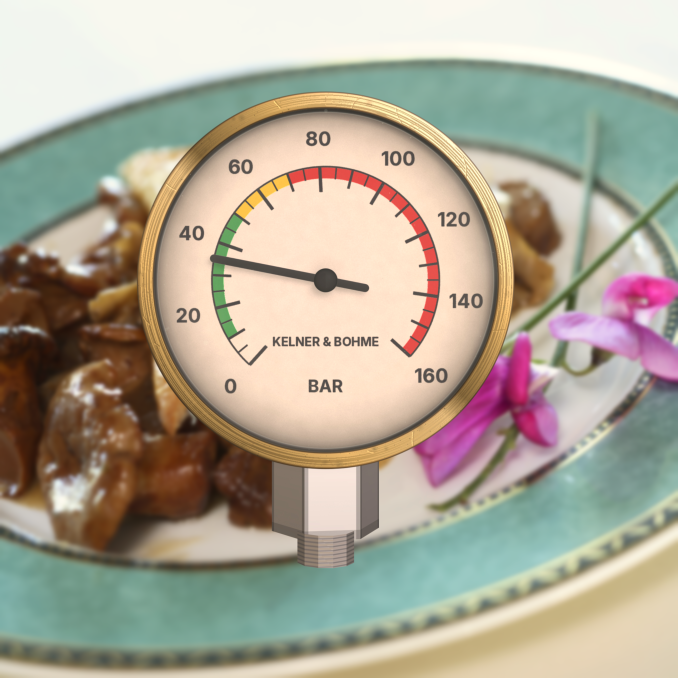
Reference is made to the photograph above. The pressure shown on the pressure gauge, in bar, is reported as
35 bar
